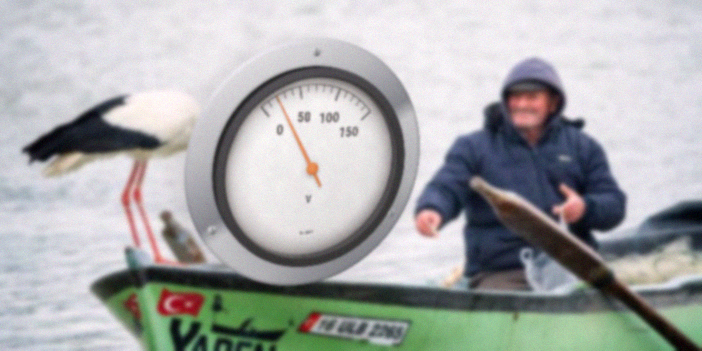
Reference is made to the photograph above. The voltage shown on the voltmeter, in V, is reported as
20 V
